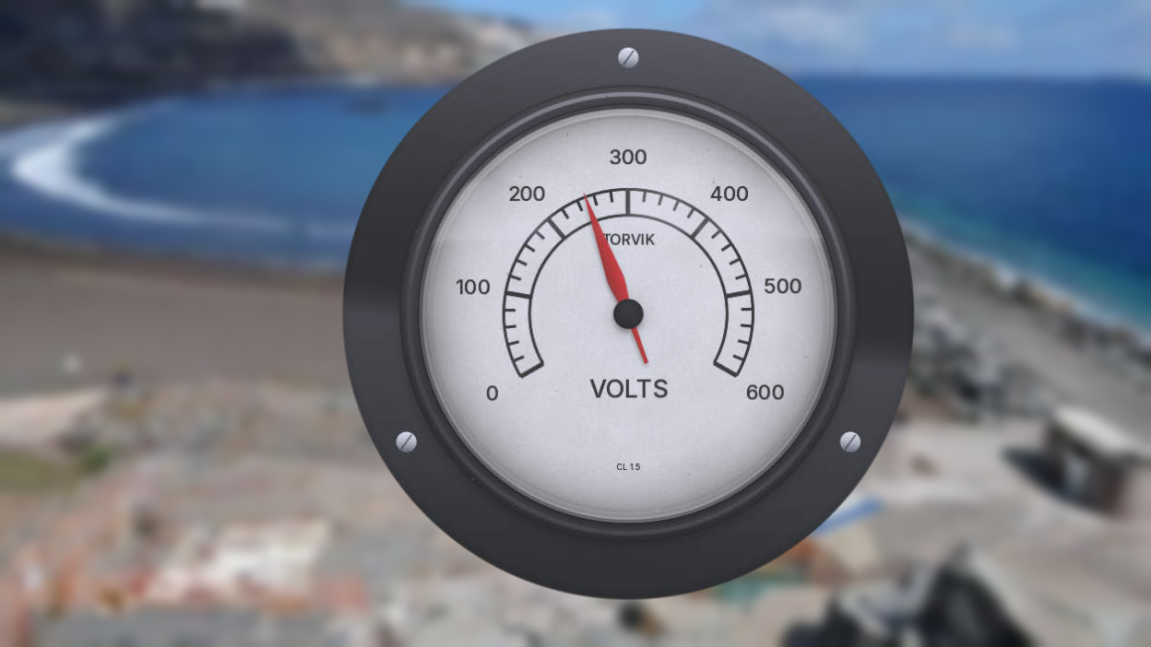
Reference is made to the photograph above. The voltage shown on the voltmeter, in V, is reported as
250 V
